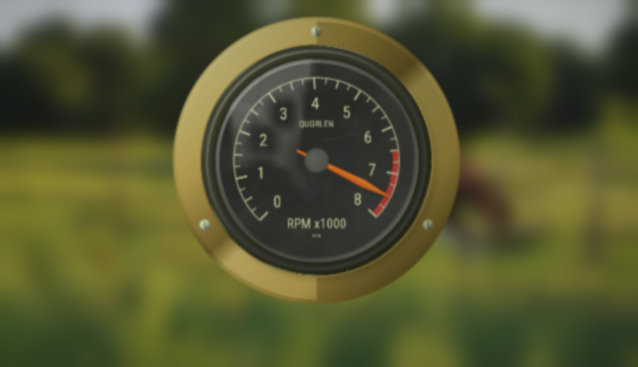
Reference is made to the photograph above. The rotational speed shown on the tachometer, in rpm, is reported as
7500 rpm
